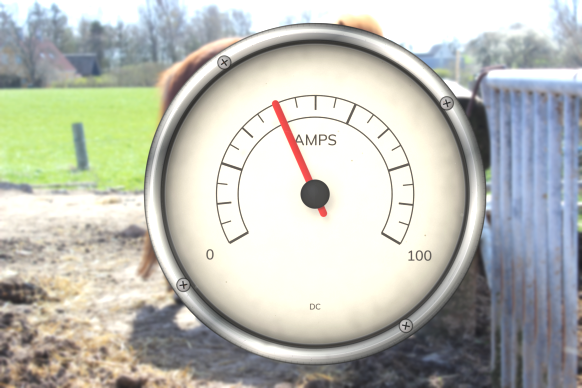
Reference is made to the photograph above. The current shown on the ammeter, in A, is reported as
40 A
